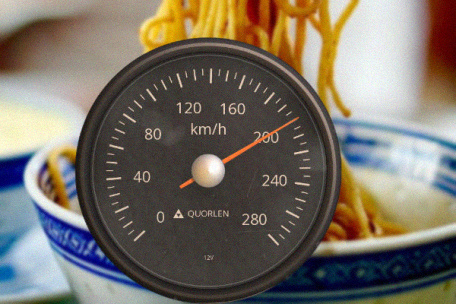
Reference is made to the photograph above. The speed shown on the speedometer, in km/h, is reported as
200 km/h
